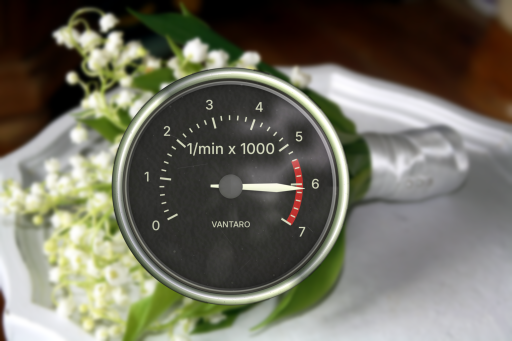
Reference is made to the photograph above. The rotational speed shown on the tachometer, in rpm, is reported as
6100 rpm
